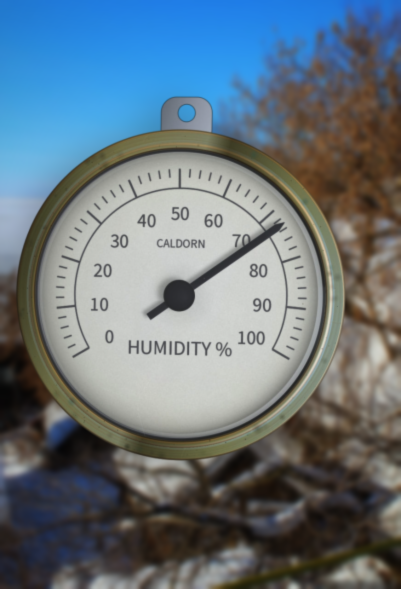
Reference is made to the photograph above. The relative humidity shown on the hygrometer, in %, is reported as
73 %
